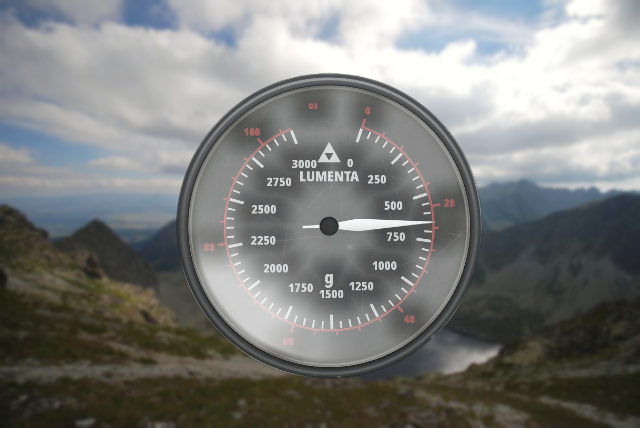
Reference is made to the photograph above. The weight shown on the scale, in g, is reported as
650 g
